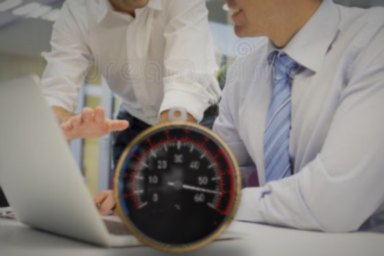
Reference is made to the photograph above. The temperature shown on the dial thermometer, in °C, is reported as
55 °C
